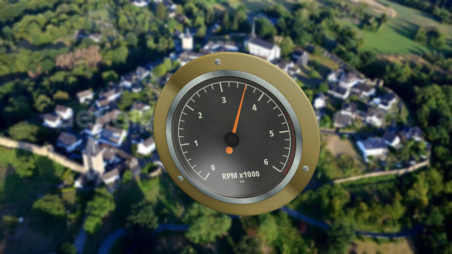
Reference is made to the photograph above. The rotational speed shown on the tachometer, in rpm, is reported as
3600 rpm
